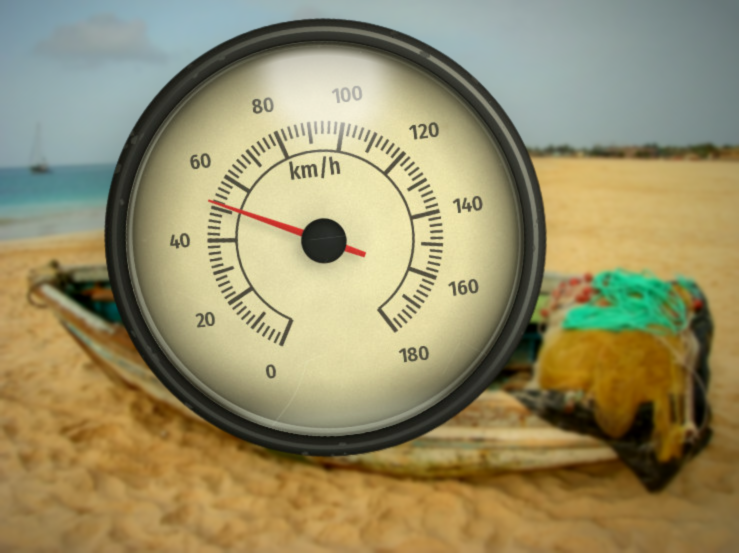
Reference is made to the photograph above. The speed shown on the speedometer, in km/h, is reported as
52 km/h
